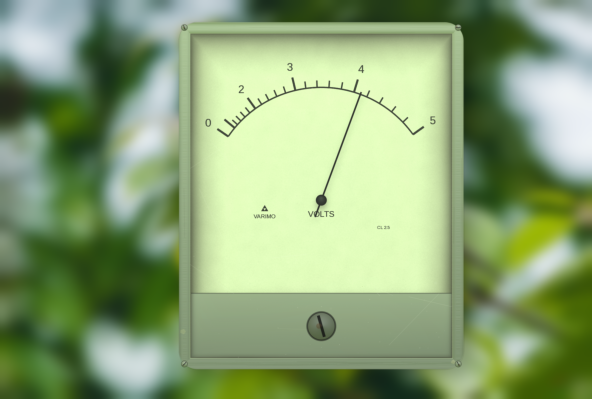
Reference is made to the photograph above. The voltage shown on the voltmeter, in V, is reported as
4.1 V
